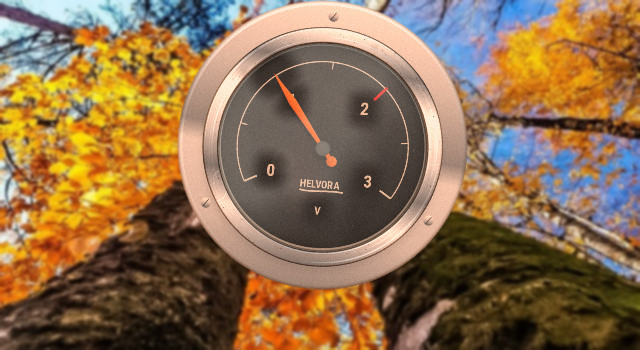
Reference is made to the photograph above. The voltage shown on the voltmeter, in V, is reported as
1 V
